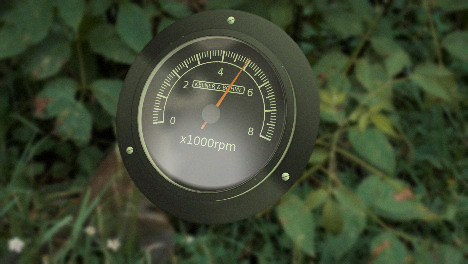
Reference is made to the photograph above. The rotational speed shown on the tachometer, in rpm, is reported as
5000 rpm
